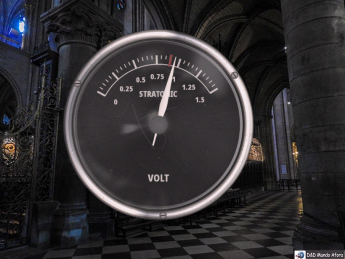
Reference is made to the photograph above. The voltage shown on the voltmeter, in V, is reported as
0.95 V
